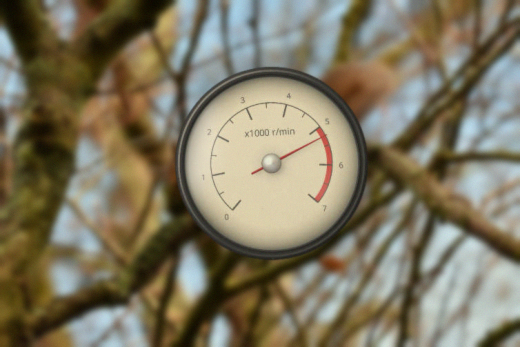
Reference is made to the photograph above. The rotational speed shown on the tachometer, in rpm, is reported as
5250 rpm
